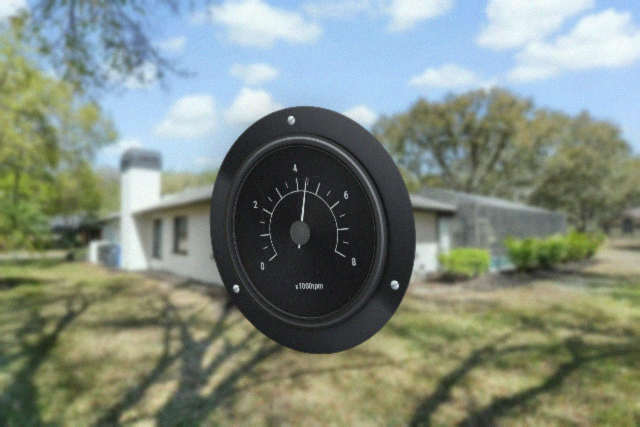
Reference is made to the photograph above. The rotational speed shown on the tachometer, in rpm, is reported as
4500 rpm
